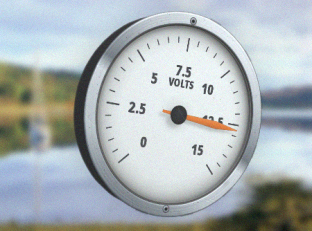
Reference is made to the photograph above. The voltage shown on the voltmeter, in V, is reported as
12.75 V
